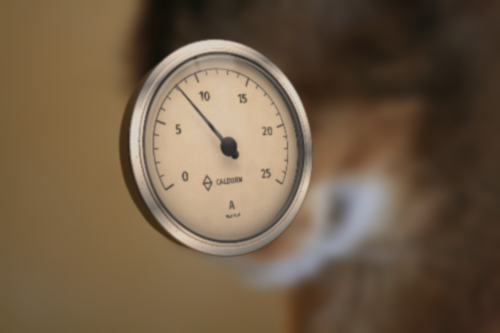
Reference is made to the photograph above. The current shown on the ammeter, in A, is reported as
8 A
